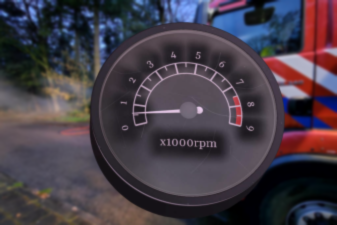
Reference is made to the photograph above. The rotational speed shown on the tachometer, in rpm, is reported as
500 rpm
